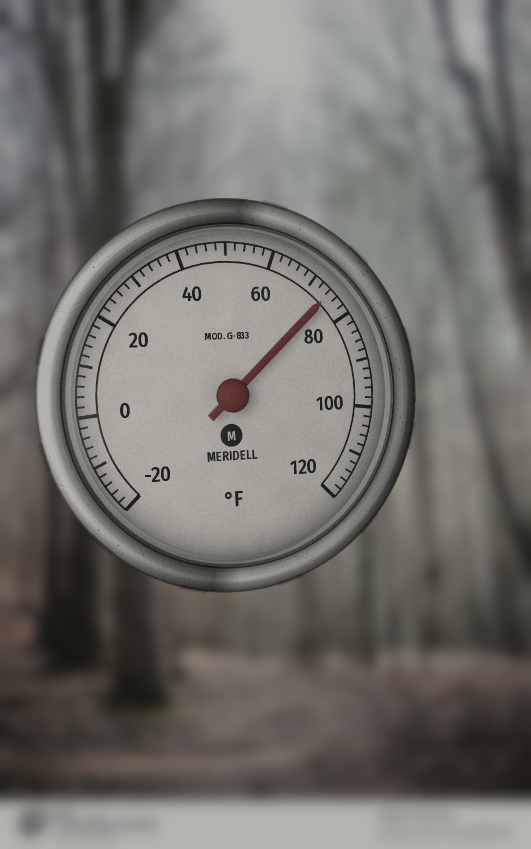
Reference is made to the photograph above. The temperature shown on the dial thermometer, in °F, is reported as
74 °F
